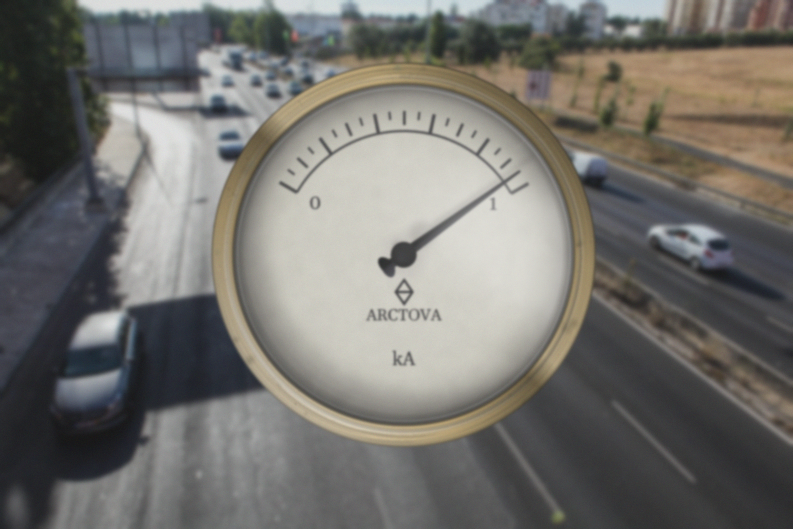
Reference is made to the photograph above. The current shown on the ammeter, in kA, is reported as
0.95 kA
